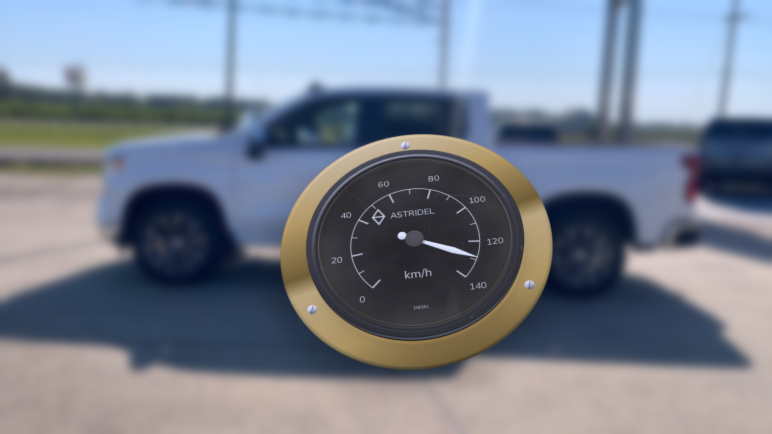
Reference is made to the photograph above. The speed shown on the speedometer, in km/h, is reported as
130 km/h
